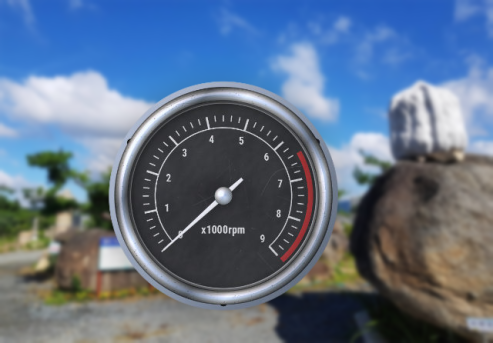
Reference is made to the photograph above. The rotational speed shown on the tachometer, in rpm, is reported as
0 rpm
